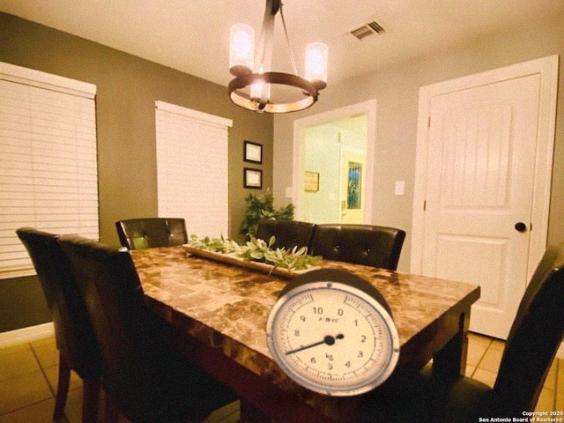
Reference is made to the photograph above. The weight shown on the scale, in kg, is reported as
7 kg
